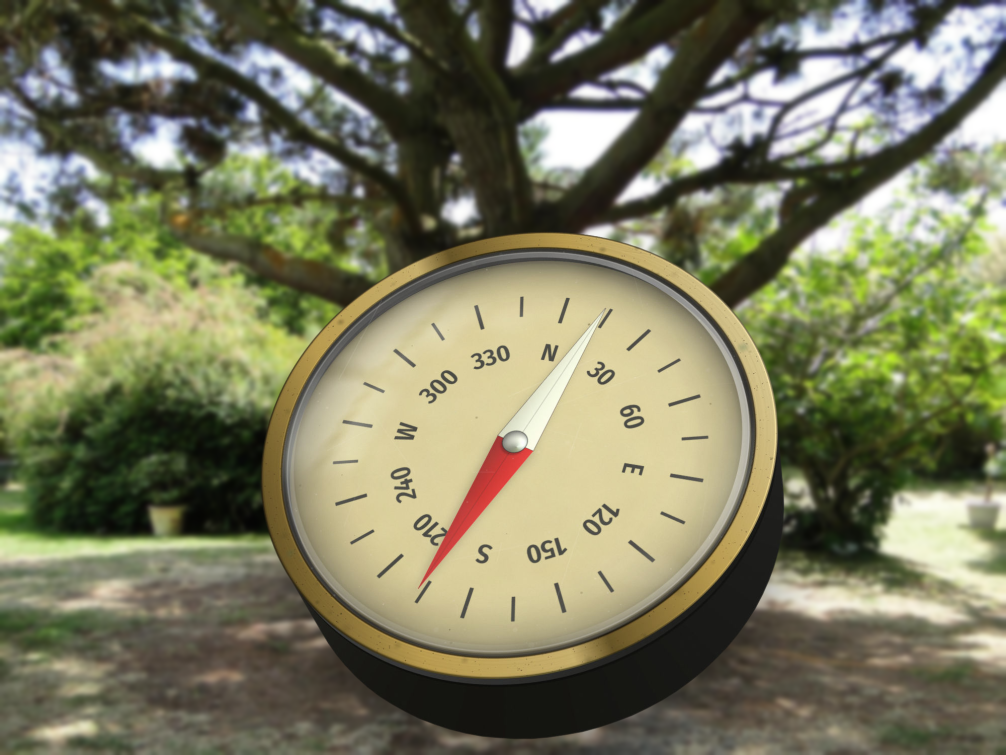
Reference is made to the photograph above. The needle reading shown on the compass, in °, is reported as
195 °
